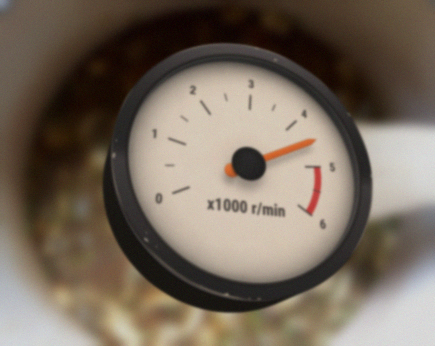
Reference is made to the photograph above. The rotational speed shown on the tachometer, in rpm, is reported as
4500 rpm
